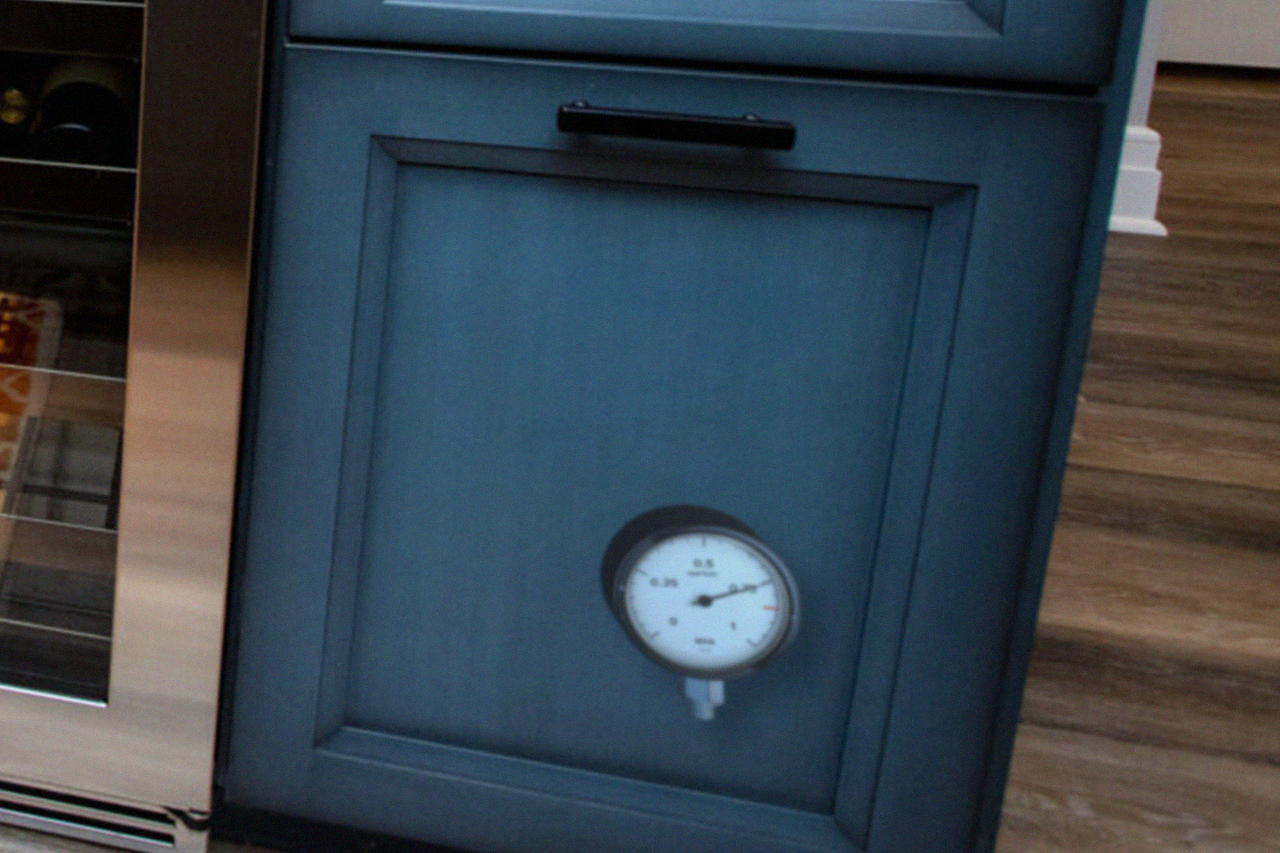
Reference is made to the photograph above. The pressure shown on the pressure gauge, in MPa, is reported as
0.75 MPa
